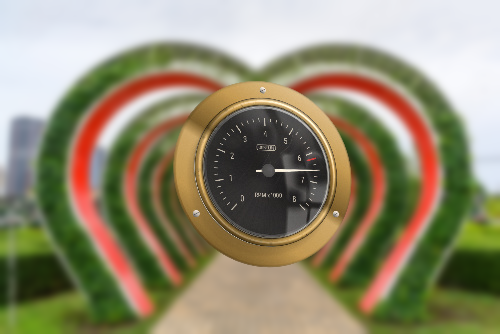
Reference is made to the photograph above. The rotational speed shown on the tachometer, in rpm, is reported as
6600 rpm
